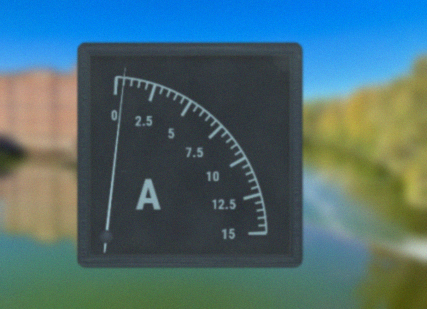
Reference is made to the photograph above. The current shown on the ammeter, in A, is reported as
0.5 A
